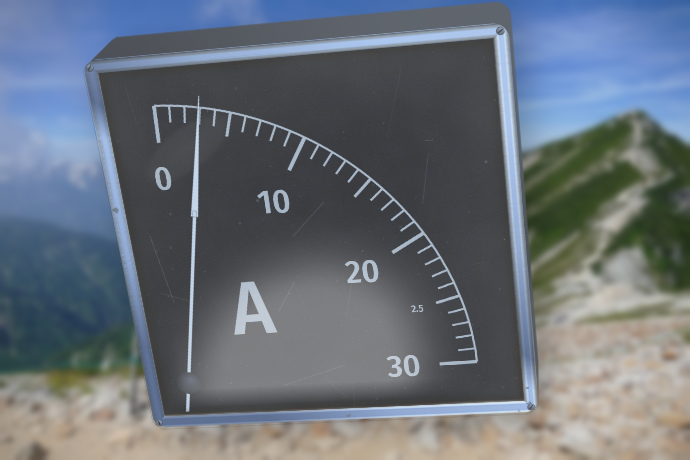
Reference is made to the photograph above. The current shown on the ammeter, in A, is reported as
3 A
